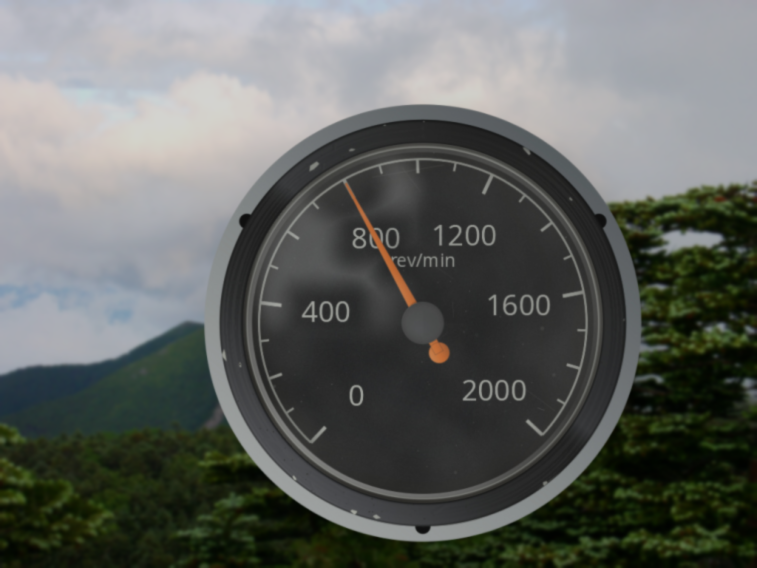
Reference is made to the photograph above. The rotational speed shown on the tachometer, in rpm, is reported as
800 rpm
